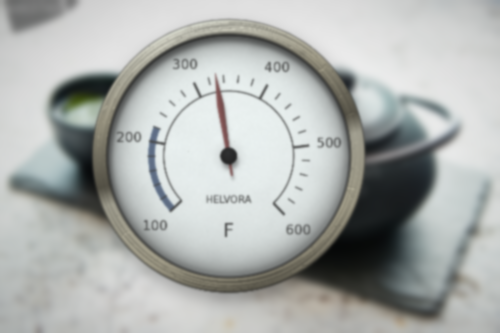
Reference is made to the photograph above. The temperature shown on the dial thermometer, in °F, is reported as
330 °F
